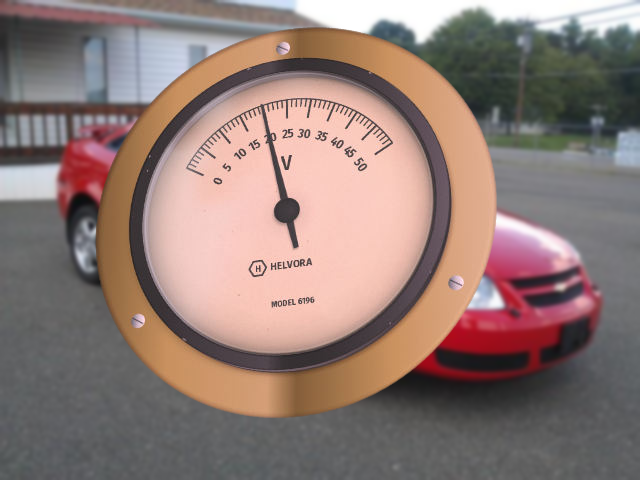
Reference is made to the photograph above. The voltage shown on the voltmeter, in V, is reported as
20 V
